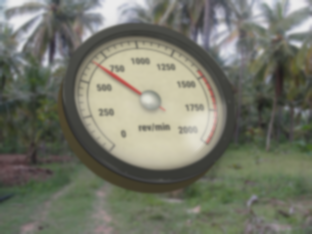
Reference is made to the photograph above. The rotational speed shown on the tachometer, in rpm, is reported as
650 rpm
